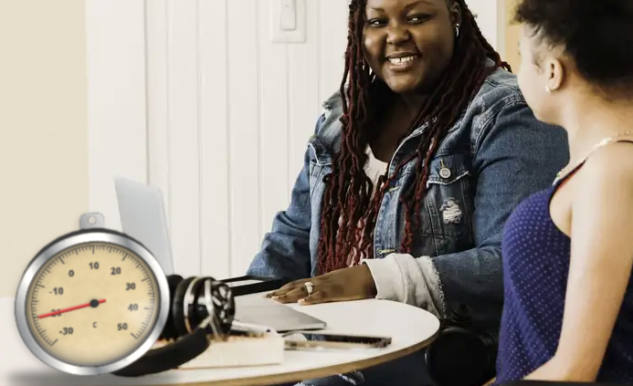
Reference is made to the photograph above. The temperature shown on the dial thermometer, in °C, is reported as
-20 °C
